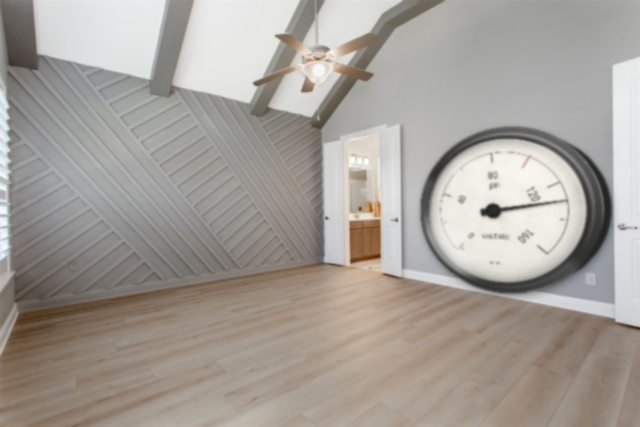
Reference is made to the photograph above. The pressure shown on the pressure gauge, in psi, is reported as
130 psi
